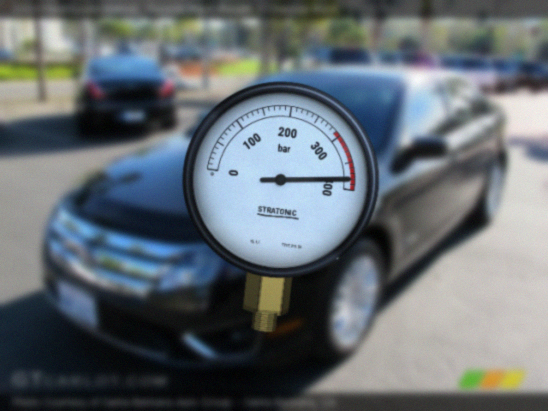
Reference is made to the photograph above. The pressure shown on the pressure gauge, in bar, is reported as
380 bar
